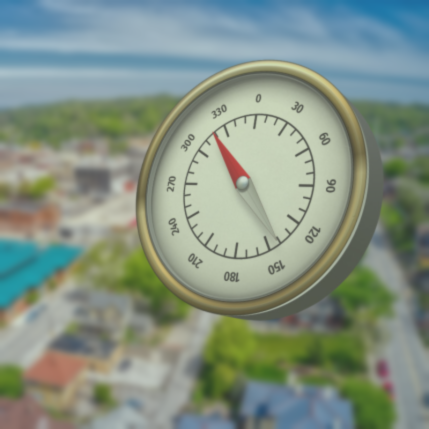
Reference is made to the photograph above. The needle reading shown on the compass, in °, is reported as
320 °
